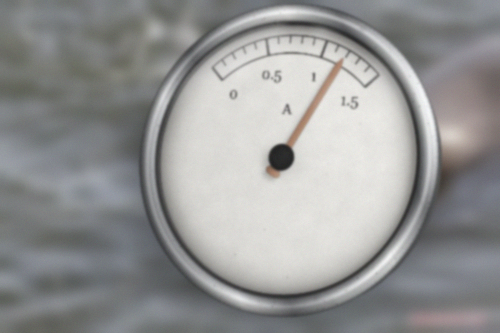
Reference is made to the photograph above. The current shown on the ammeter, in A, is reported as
1.2 A
